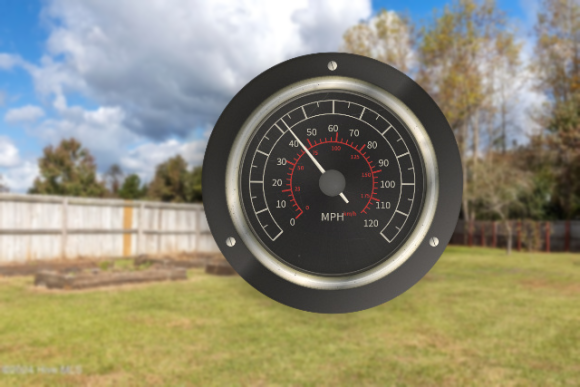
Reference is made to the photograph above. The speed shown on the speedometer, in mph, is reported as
42.5 mph
